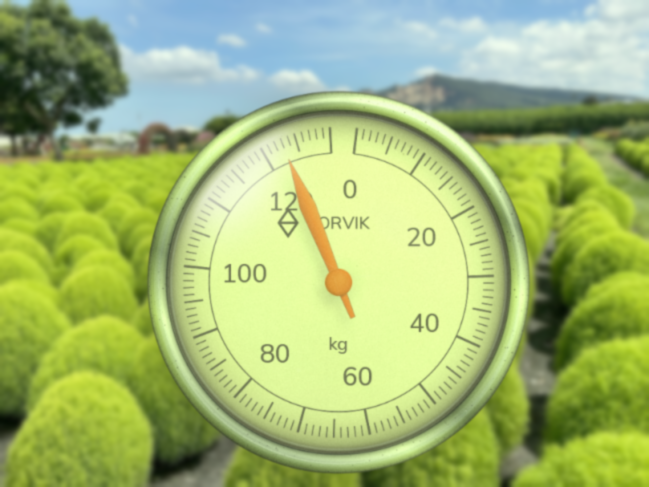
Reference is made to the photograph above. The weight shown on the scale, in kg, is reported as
123 kg
